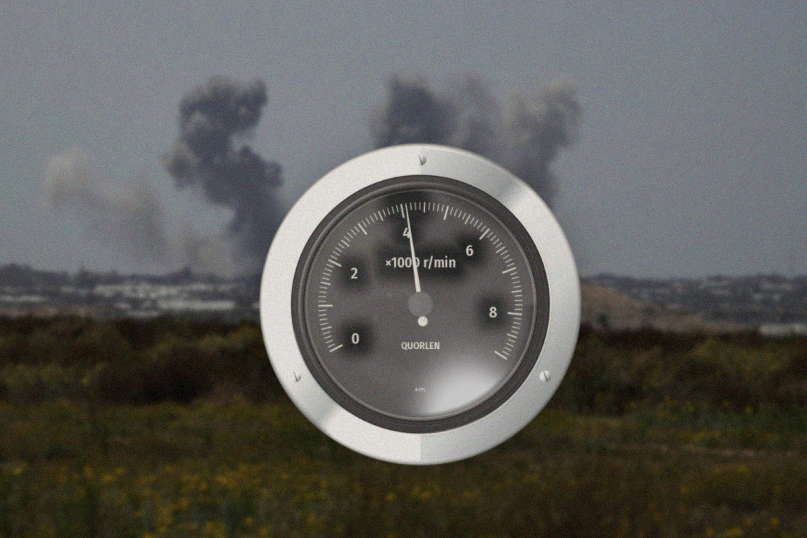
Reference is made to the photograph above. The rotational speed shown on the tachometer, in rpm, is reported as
4100 rpm
